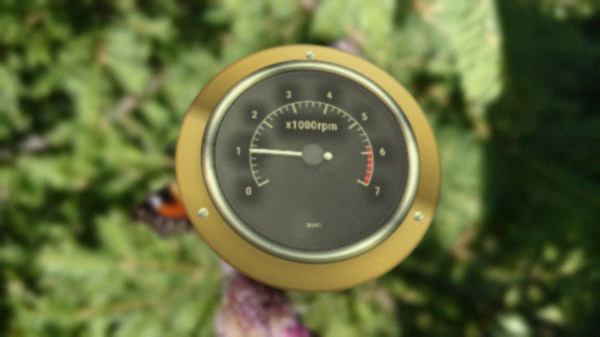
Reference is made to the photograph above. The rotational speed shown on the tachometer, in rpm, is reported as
1000 rpm
